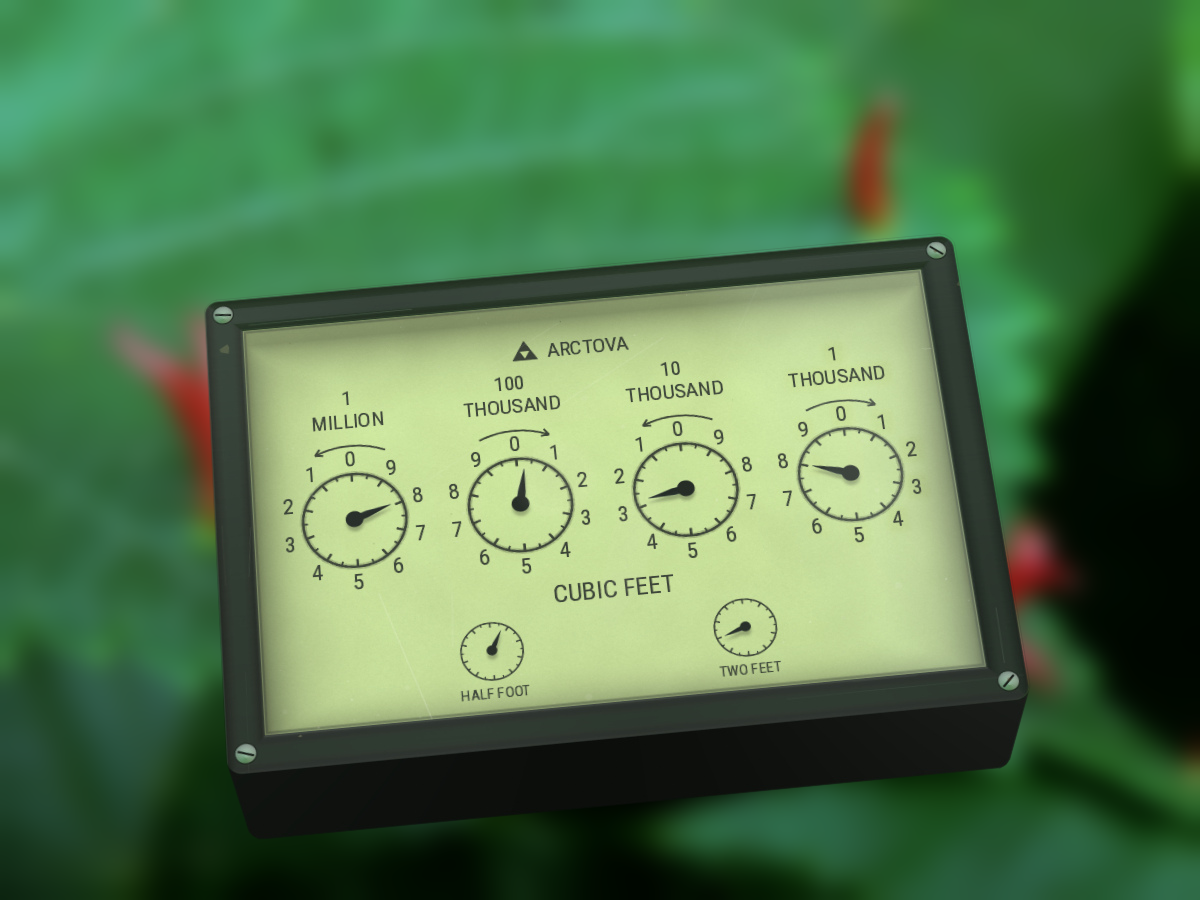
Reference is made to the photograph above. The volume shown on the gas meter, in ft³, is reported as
802800 ft³
